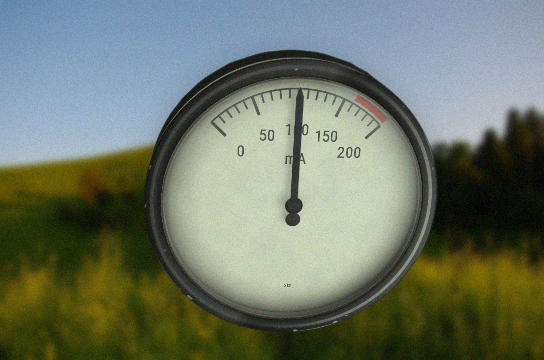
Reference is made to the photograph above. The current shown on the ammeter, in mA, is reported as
100 mA
